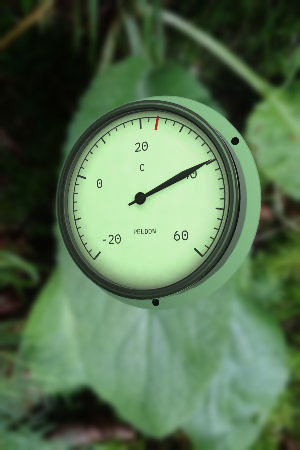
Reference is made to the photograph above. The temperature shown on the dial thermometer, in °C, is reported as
40 °C
